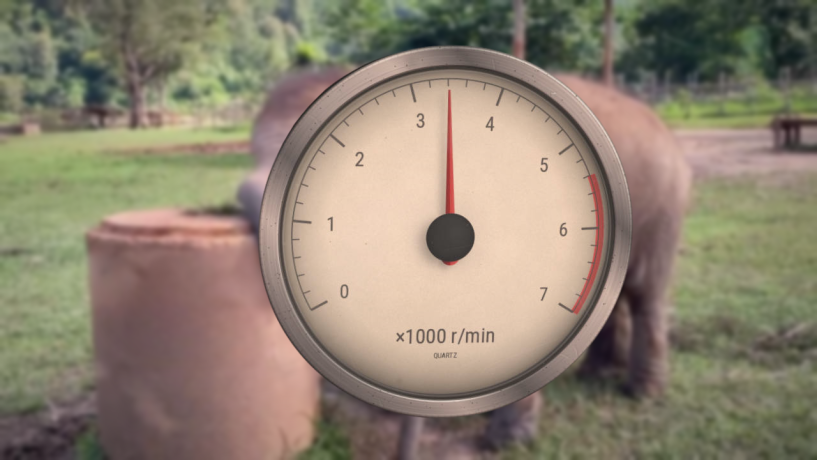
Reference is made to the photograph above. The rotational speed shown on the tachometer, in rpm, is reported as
3400 rpm
